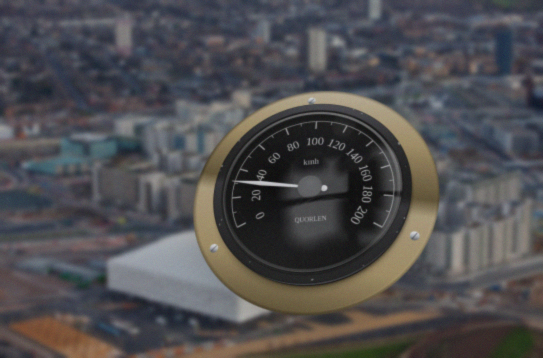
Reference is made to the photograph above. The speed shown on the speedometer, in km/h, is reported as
30 km/h
